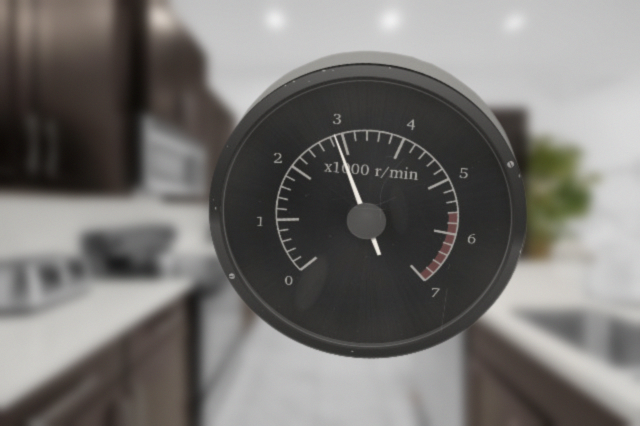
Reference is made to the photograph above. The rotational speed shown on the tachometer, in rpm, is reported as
2900 rpm
